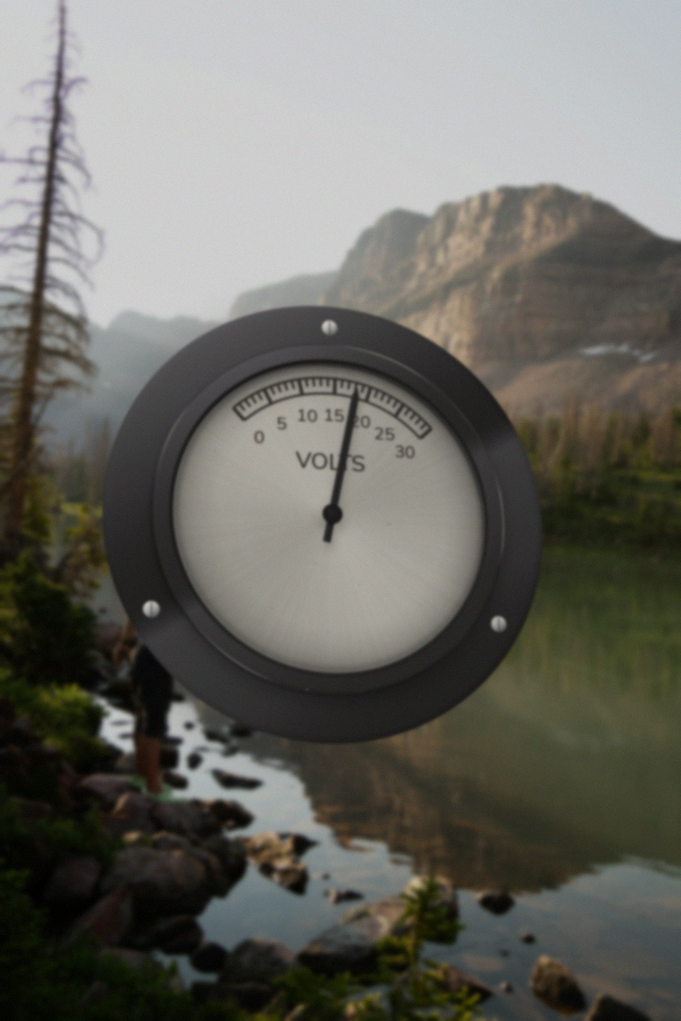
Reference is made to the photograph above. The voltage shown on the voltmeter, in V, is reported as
18 V
